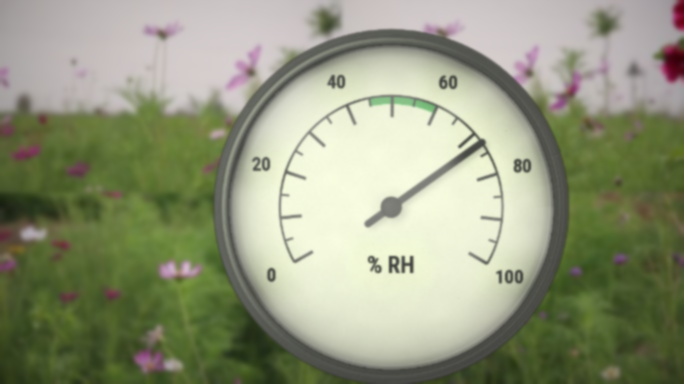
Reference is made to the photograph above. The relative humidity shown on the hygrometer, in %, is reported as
72.5 %
